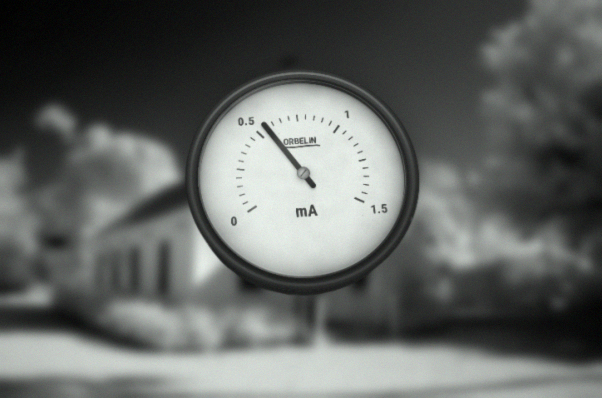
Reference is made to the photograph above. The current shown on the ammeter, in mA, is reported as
0.55 mA
